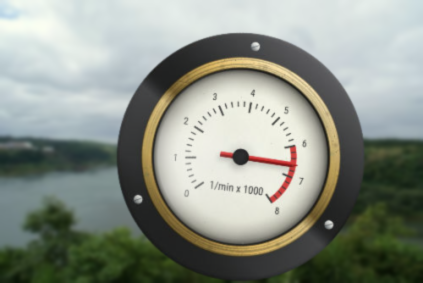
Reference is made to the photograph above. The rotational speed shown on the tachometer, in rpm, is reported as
6600 rpm
